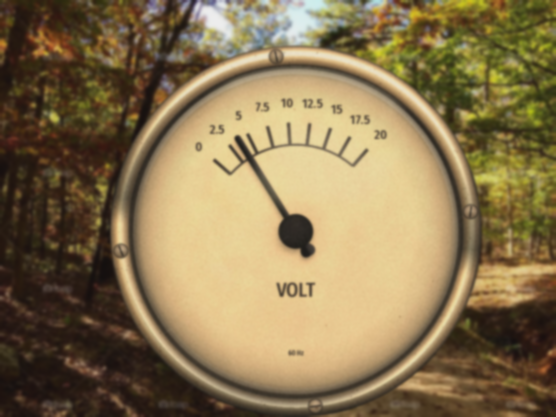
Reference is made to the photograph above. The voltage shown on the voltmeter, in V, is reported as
3.75 V
